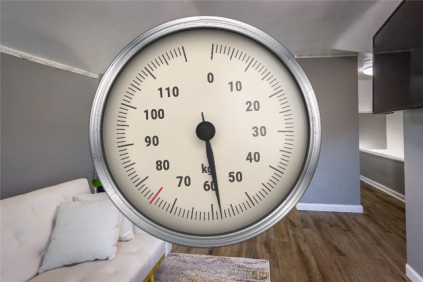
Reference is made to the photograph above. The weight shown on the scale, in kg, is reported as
58 kg
